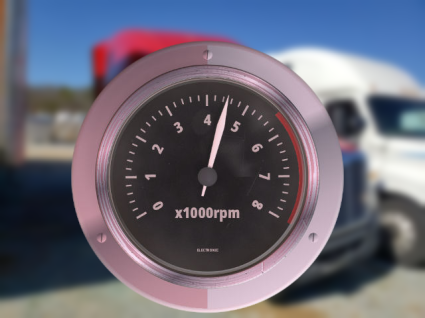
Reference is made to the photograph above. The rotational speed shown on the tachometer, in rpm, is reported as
4500 rpm
